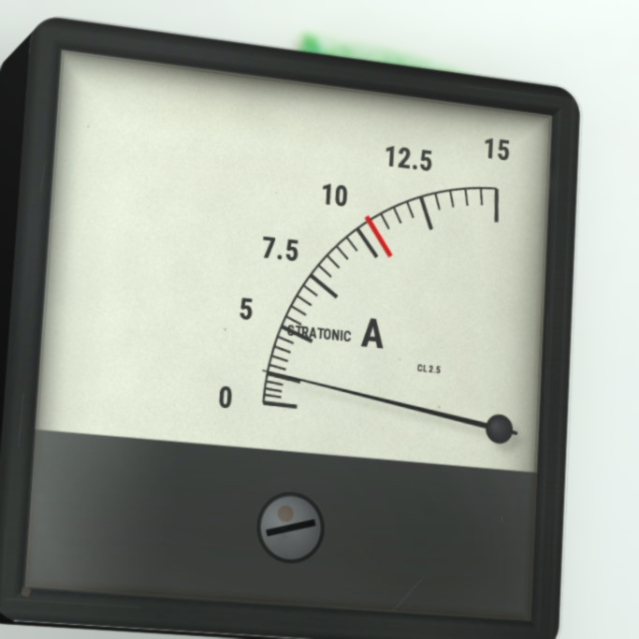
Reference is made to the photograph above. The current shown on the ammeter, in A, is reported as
2.5 A
